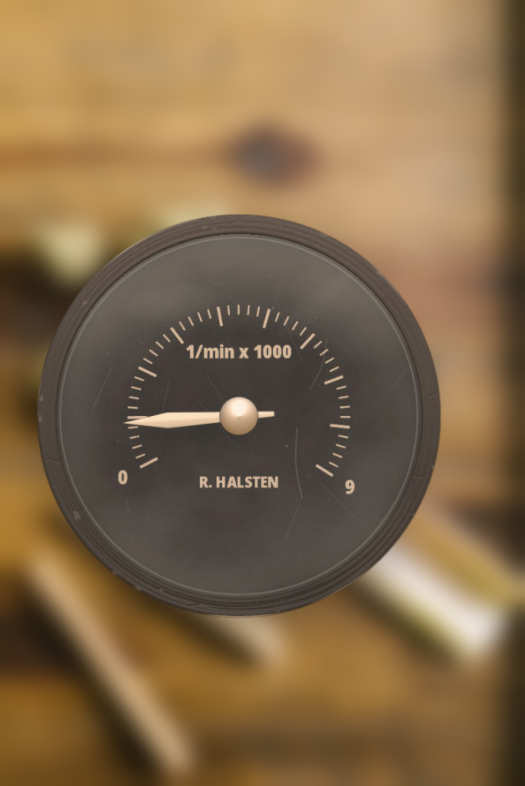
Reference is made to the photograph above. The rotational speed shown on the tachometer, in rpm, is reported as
900 rpm
